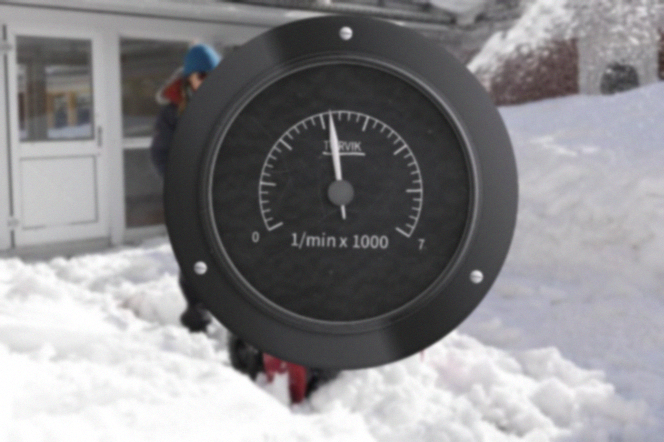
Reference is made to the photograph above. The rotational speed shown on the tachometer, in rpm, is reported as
3200 rpm
